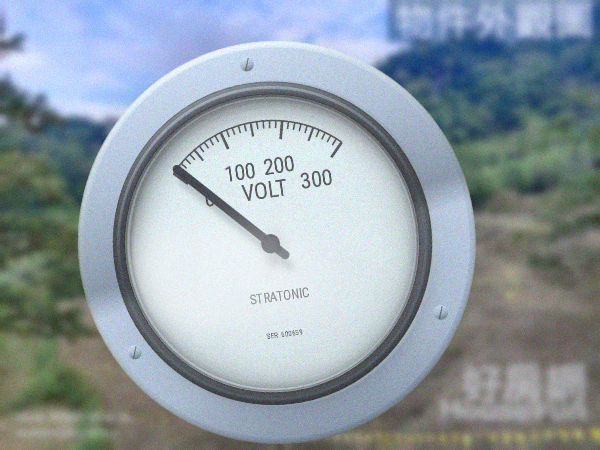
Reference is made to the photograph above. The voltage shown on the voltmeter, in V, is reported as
10 V
